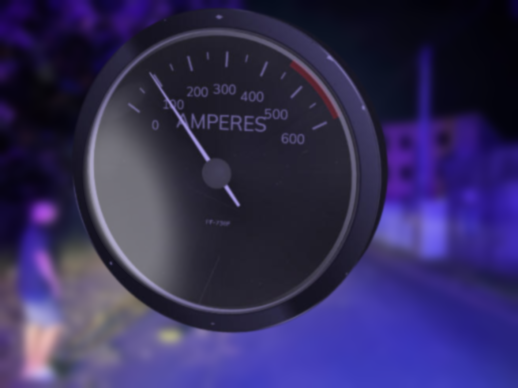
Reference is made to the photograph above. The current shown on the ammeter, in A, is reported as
100 A
